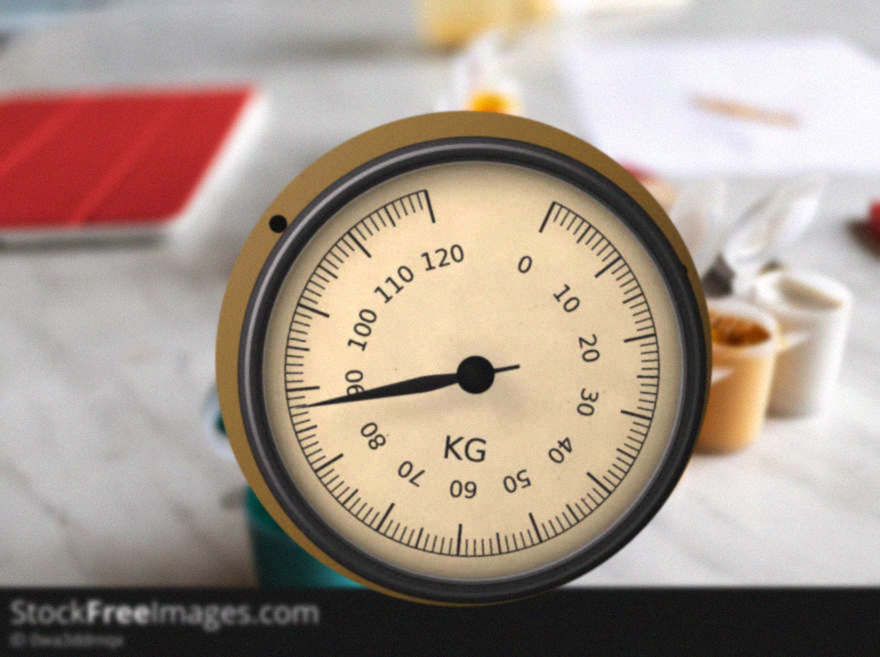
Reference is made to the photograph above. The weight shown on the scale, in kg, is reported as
88 kg
